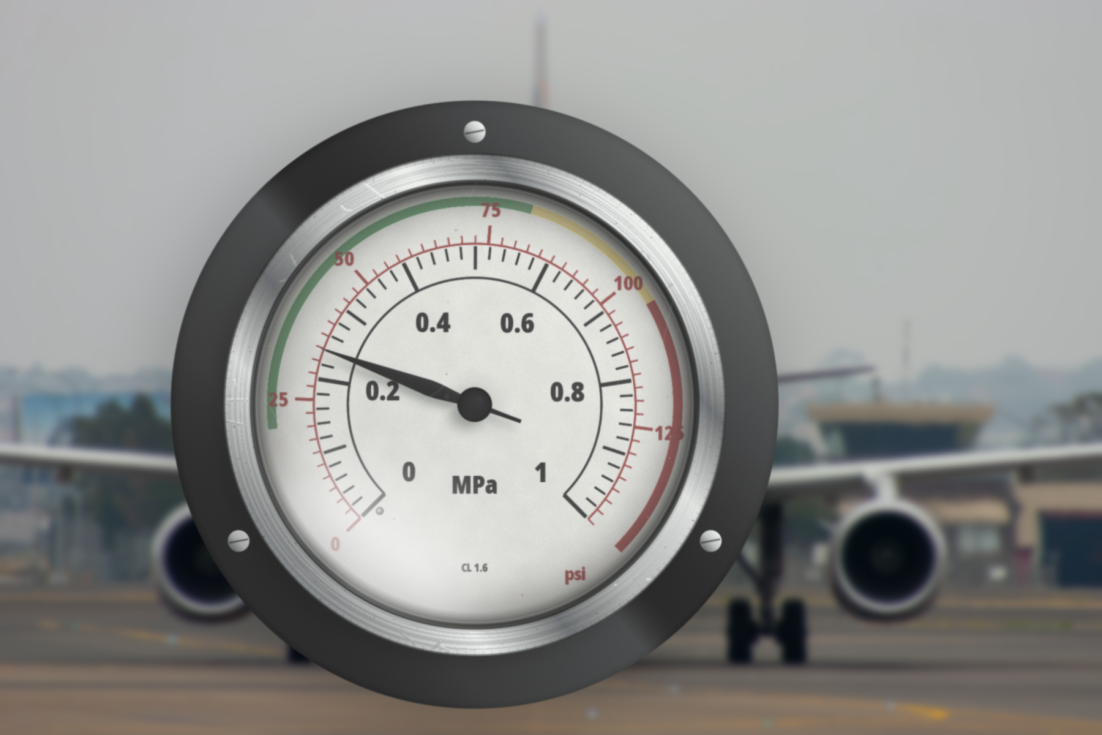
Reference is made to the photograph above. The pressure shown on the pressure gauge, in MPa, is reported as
0.24 MPa
